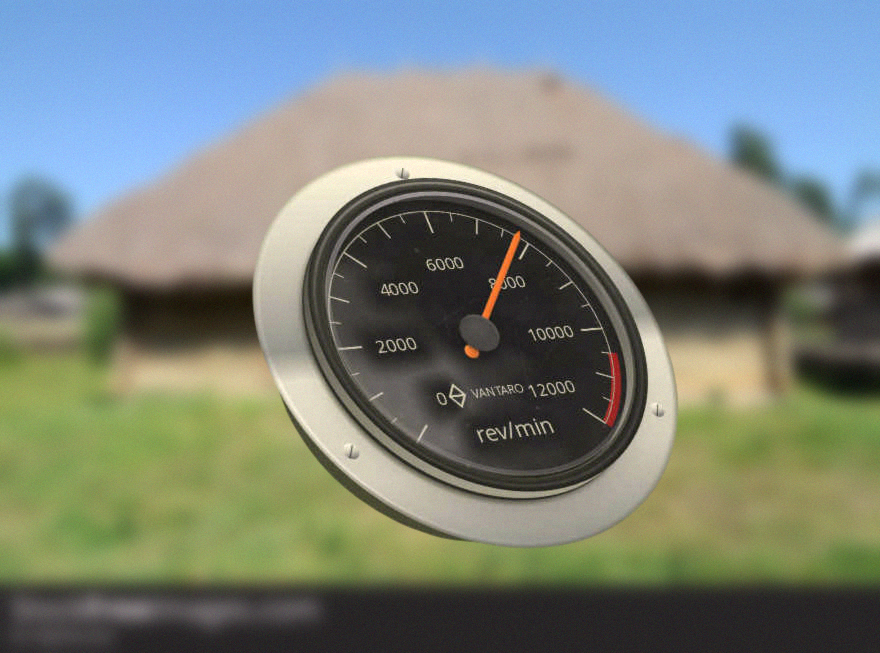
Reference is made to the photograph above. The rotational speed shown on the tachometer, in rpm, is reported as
7750 rpm
